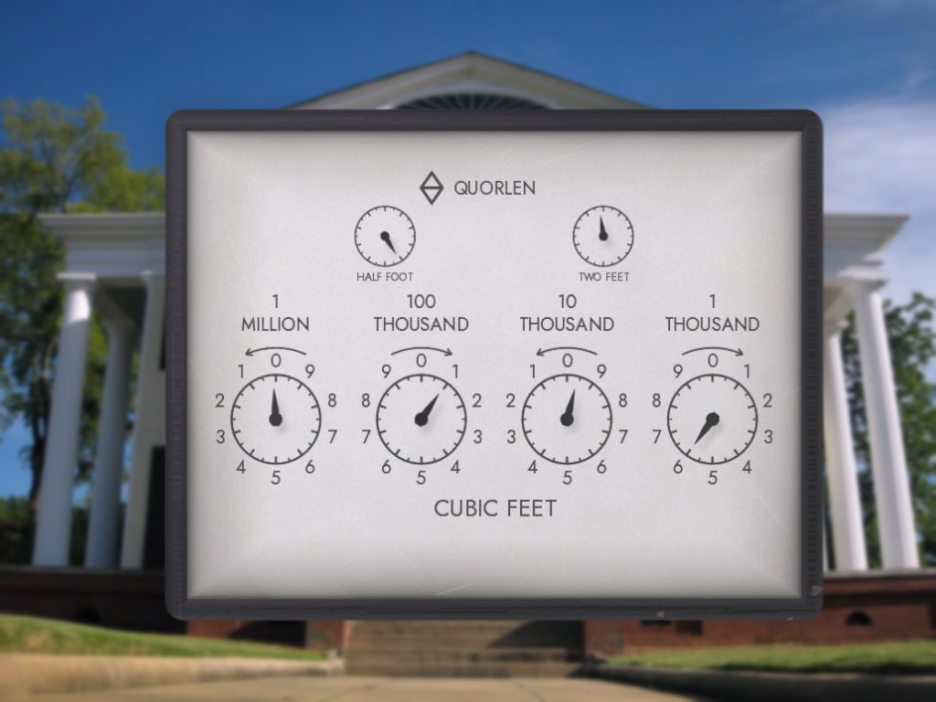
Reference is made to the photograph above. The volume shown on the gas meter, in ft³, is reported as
9600 ft³
